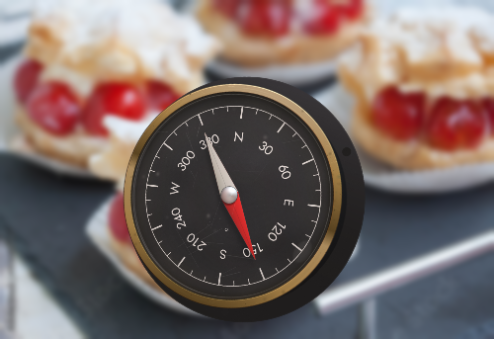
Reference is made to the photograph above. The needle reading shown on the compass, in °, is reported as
150 °
